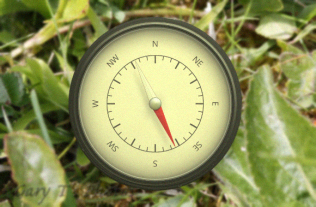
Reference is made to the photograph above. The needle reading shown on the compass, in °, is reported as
155 °
